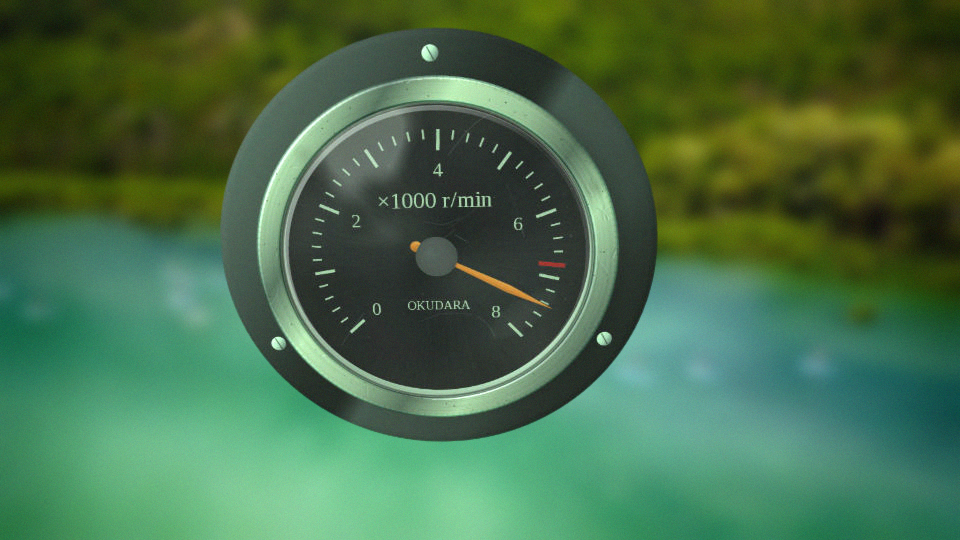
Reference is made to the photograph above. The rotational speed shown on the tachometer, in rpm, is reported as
7400 rpm
